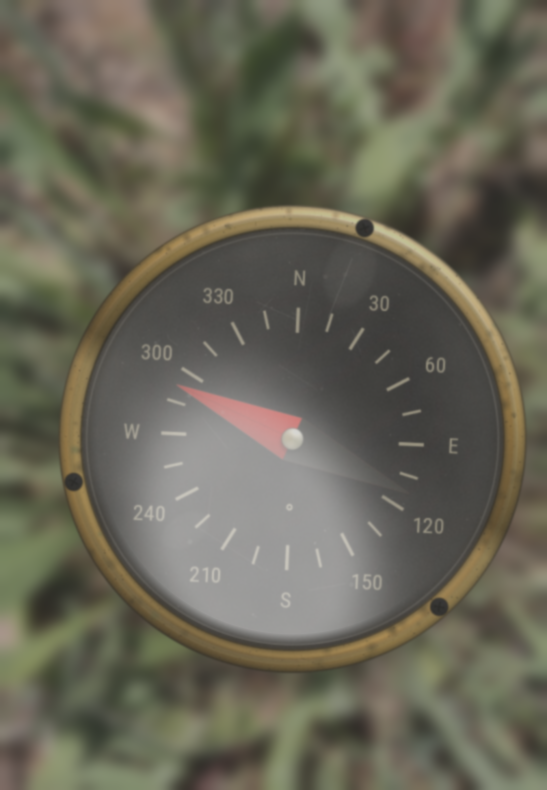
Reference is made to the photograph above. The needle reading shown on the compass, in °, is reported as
292.5 °
